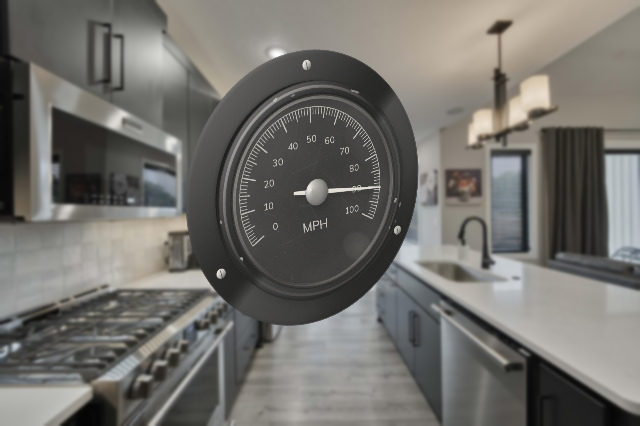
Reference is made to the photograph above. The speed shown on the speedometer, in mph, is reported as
90 mph
